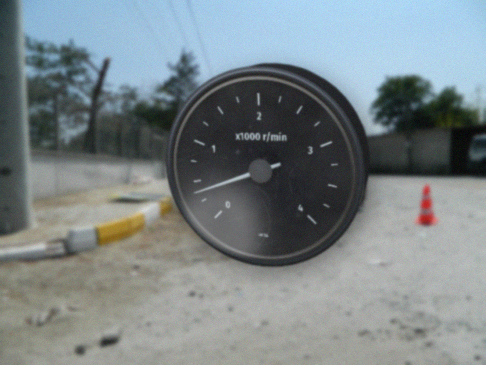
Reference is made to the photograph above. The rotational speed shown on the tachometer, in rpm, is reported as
375 rpm
